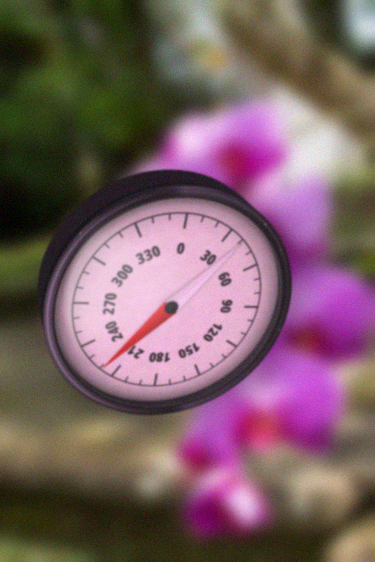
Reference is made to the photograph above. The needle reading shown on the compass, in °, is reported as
220 °
